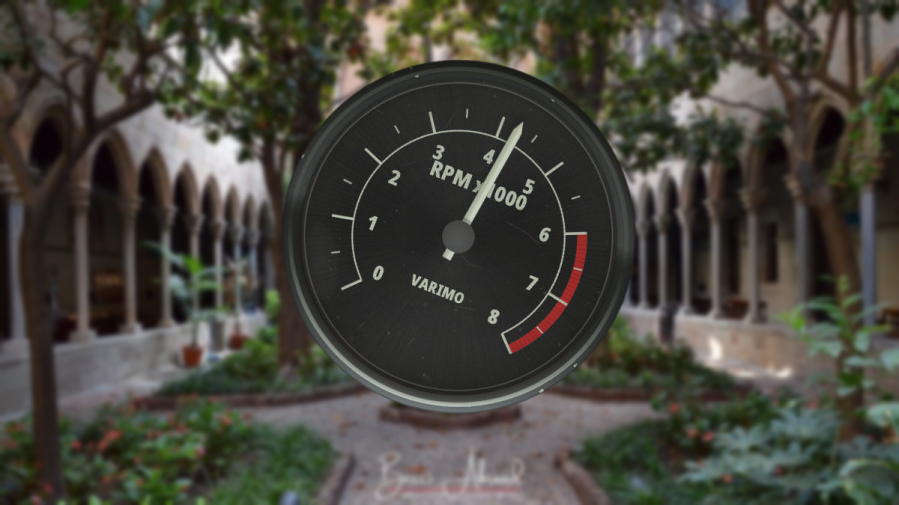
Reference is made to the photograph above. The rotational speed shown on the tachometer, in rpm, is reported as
4250 rpm
